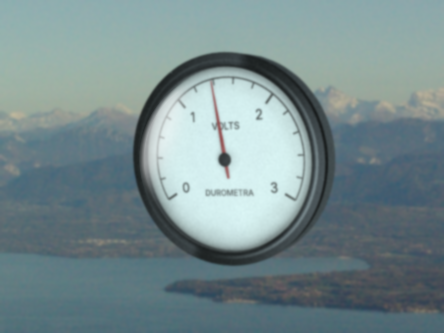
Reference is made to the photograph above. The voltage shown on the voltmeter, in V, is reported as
1.4 V
